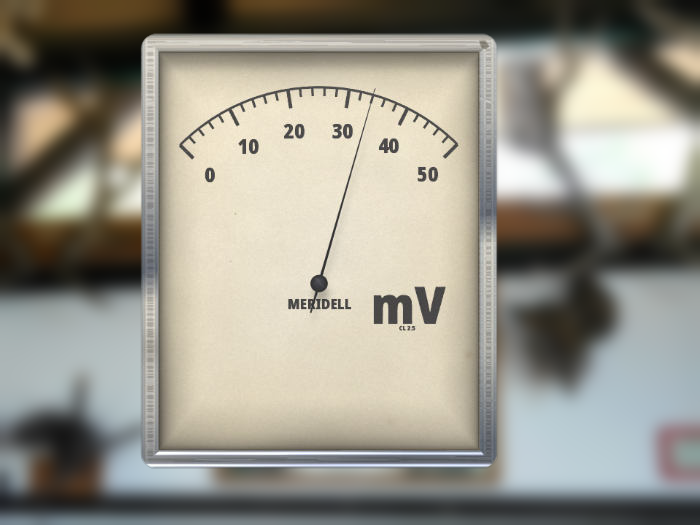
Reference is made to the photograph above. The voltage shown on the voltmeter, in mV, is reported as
34 mV
